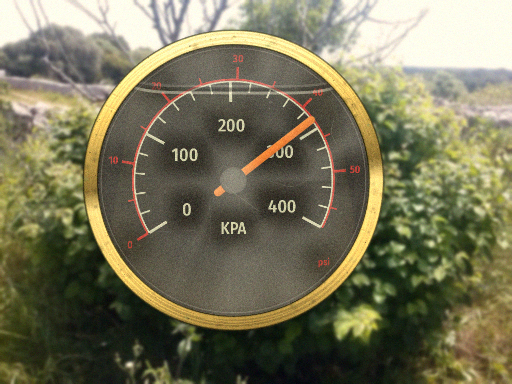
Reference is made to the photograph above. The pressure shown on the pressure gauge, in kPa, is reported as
290 kPa
